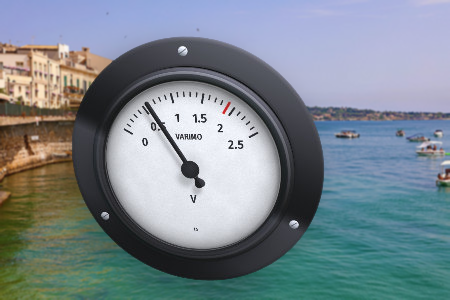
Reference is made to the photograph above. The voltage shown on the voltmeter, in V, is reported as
0.6 V
